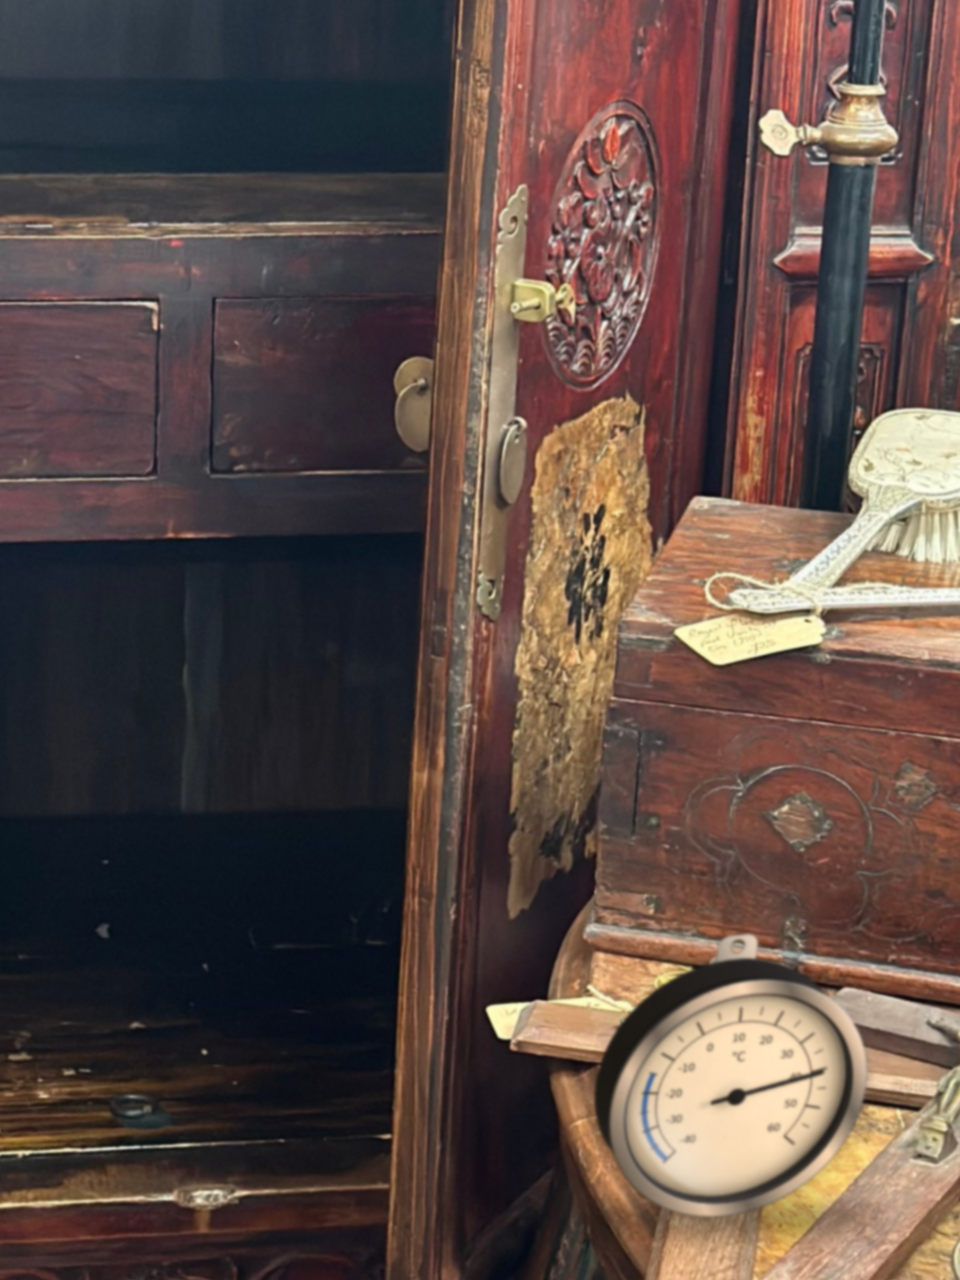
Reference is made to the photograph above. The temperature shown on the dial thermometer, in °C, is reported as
40 °C
